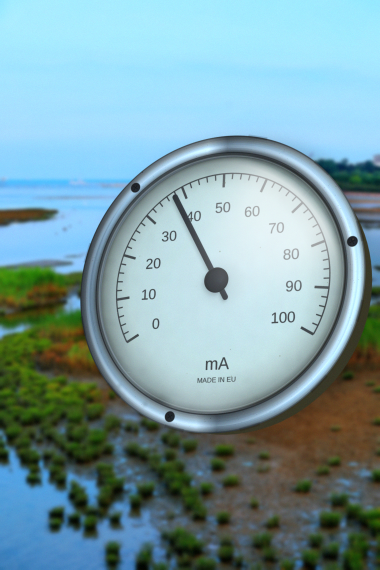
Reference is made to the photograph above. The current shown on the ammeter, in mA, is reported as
38 mA
